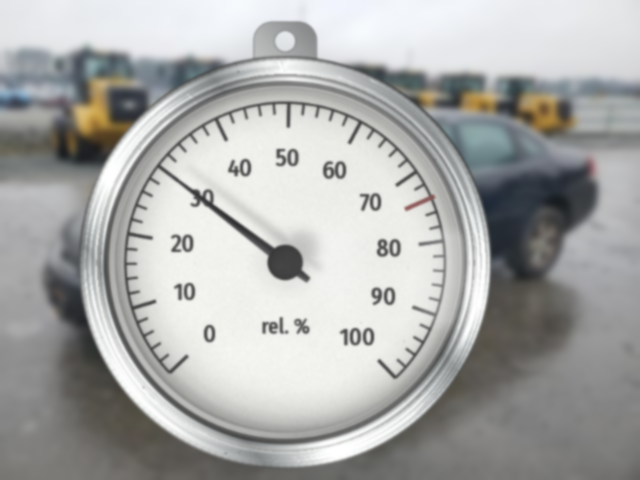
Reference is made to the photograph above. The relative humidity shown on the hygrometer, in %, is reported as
30 %
